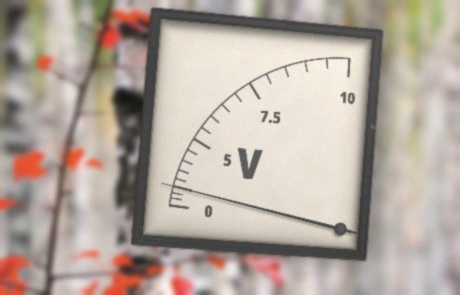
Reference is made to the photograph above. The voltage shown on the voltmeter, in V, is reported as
2.5 V
